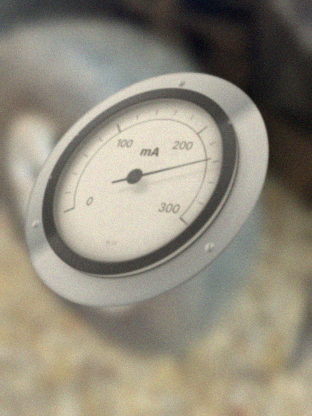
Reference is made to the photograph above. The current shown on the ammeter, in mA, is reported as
240 mA
